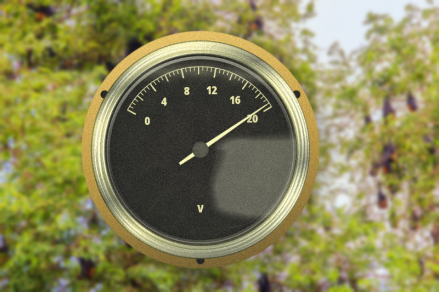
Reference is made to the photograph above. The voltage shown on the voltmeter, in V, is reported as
19.5 V
